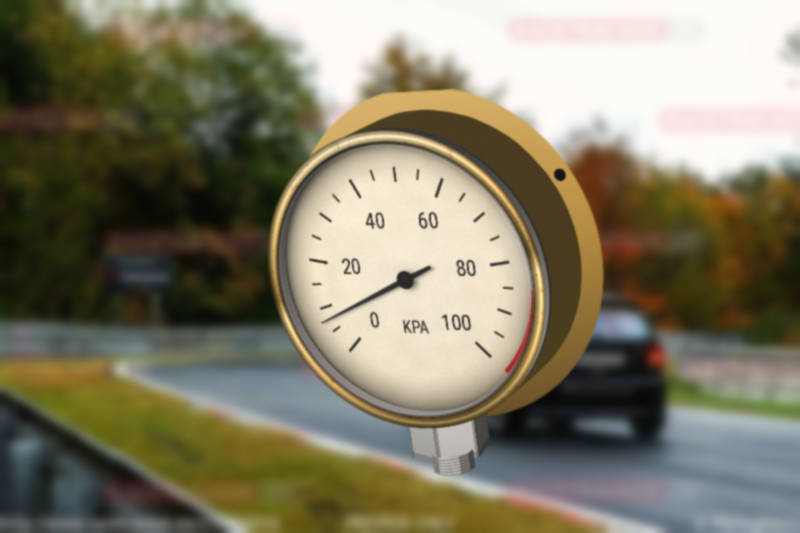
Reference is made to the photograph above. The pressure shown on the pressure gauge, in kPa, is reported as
7.5 kPa
